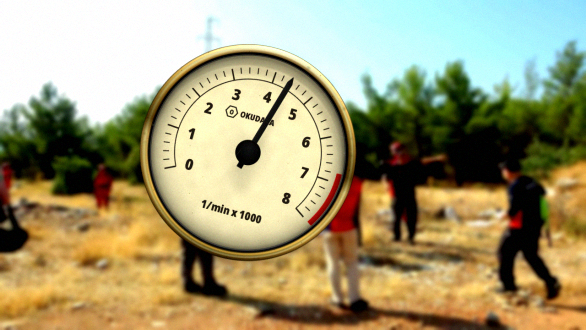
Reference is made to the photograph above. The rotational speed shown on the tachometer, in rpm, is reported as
4400 rpm
